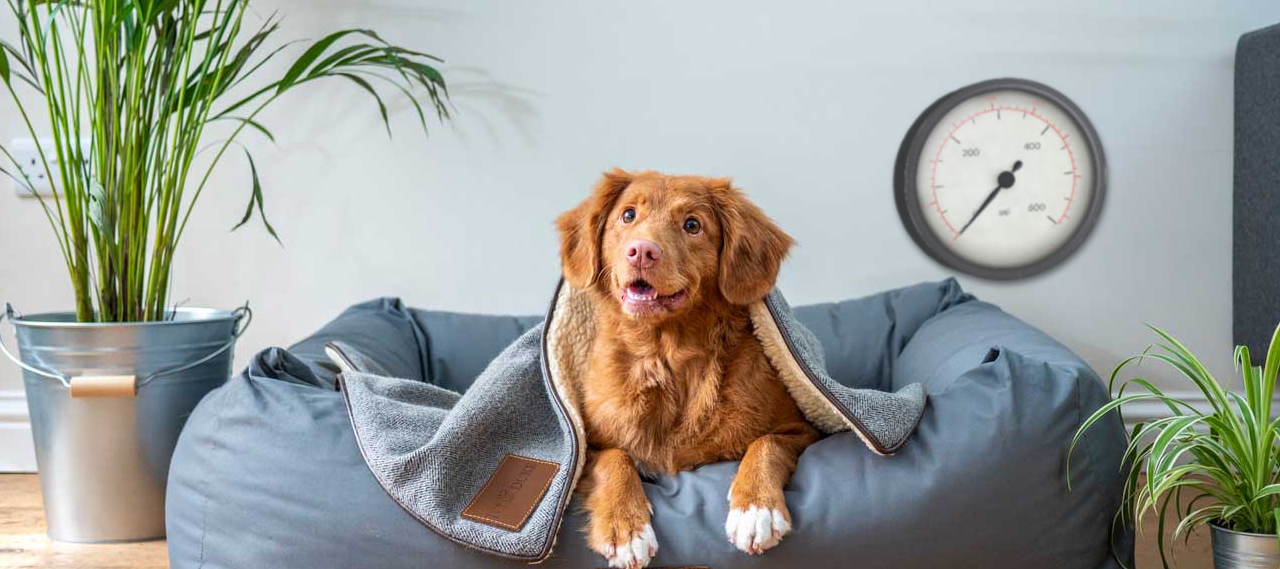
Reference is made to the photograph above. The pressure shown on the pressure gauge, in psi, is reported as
0 psi
